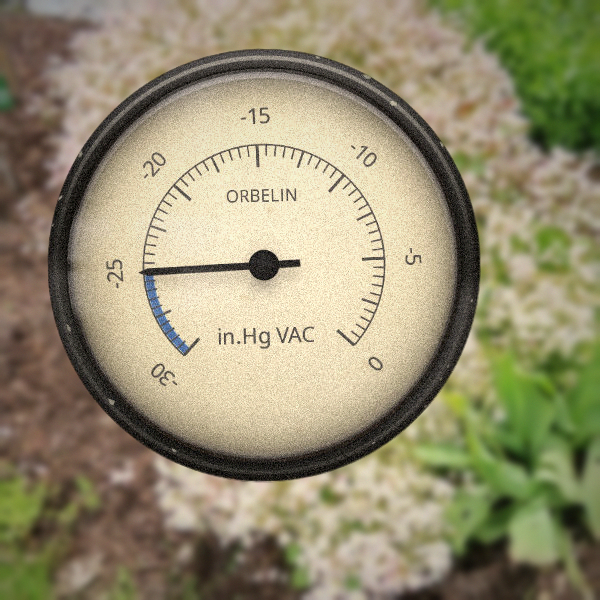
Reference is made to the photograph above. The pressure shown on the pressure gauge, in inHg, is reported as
-25 inHg
